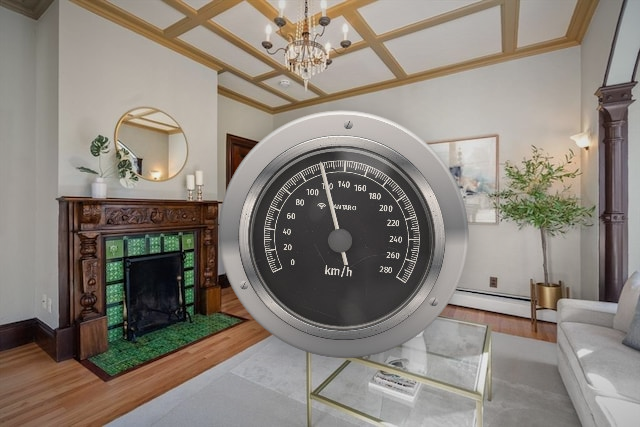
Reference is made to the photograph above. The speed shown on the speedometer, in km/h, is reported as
120 km/h
